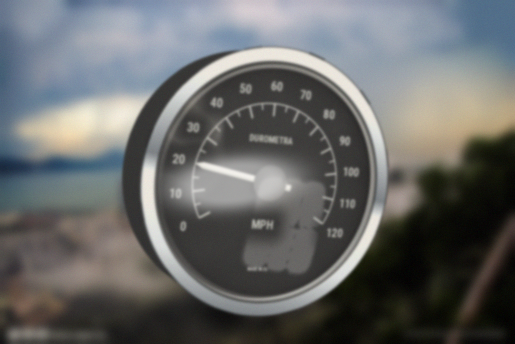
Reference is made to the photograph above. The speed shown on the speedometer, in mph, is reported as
20 mph
